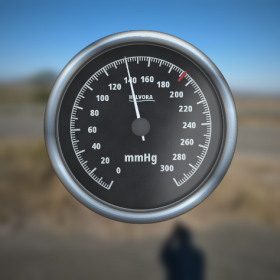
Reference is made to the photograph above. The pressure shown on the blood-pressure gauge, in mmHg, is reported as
140 mmHg
